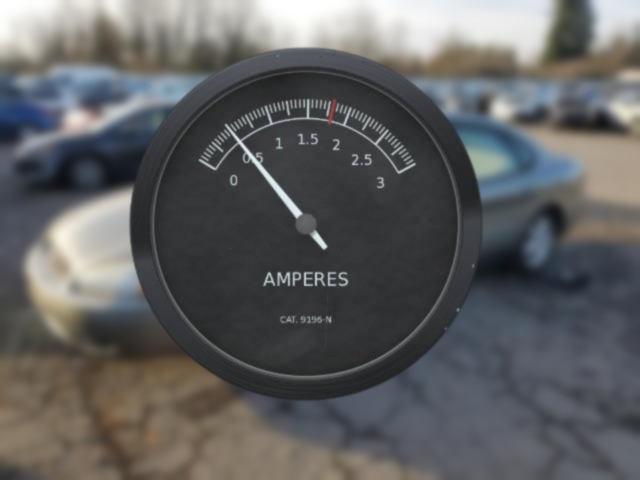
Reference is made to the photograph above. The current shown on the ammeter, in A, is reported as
0.5 A
